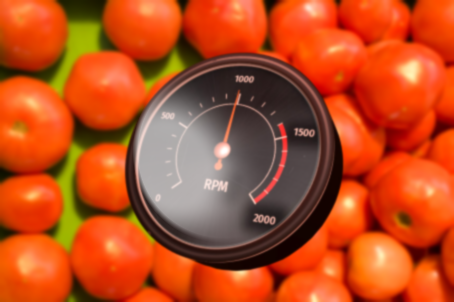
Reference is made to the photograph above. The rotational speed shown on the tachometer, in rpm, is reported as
1000 rpm
